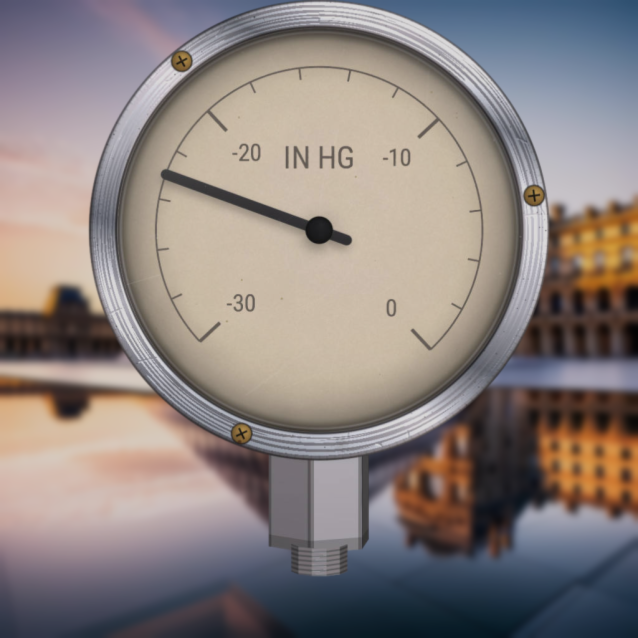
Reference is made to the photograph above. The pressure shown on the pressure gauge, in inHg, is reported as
-23 inHg
